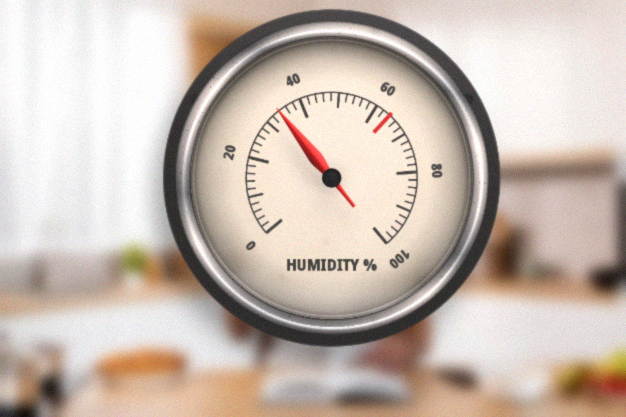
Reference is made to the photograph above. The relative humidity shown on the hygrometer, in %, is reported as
34 %
